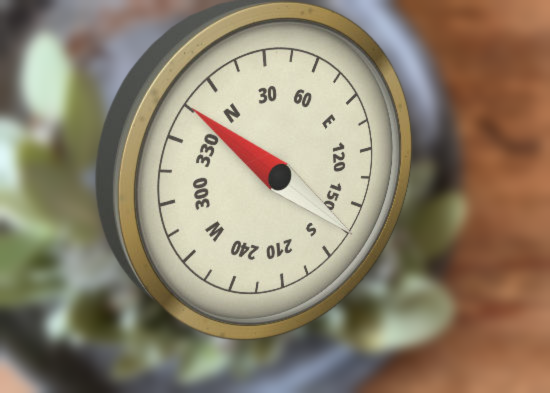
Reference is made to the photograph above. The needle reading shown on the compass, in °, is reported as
345 °
